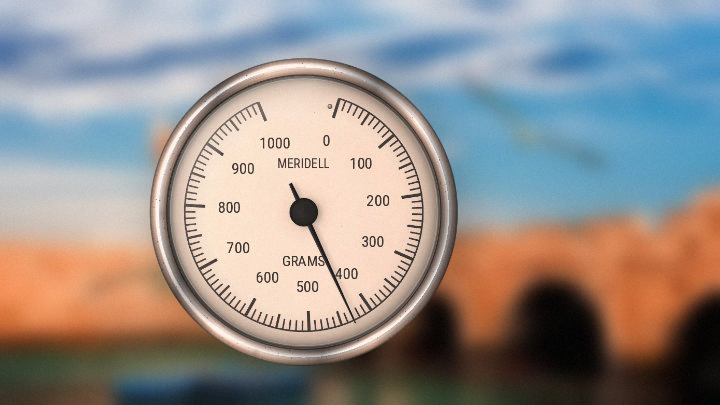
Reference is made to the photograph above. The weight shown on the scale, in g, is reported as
430 g
